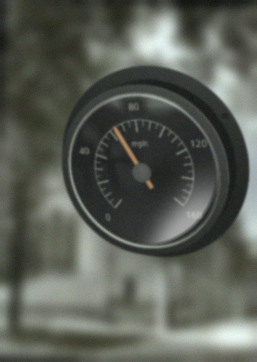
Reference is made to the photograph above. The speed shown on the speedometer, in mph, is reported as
65 mph
